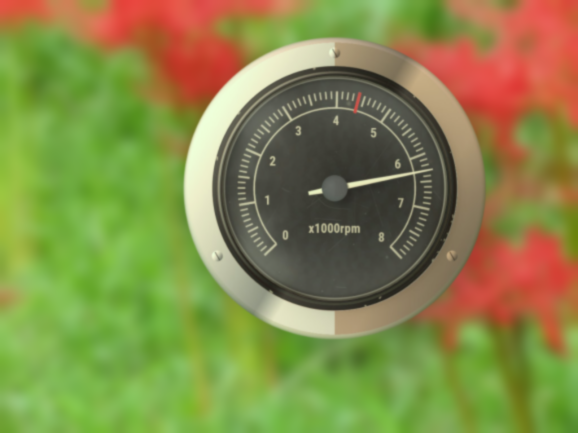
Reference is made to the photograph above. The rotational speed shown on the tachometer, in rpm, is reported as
6300 rpm
